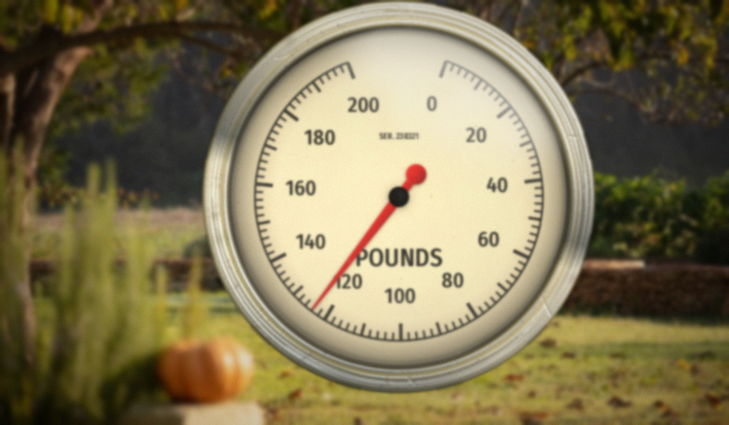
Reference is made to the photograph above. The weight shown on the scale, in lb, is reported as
124 lb
